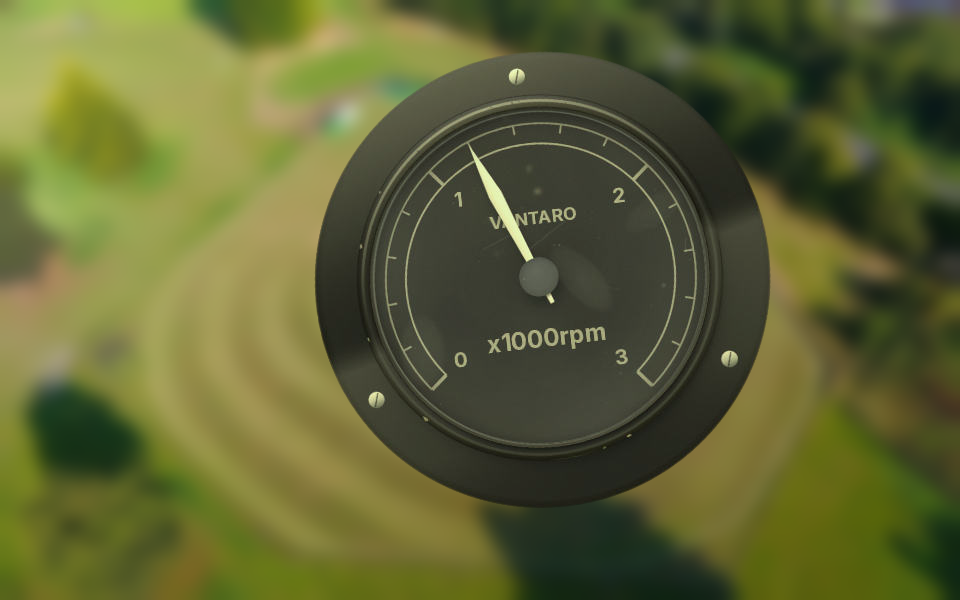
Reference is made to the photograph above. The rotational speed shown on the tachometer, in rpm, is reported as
1200 rpm
